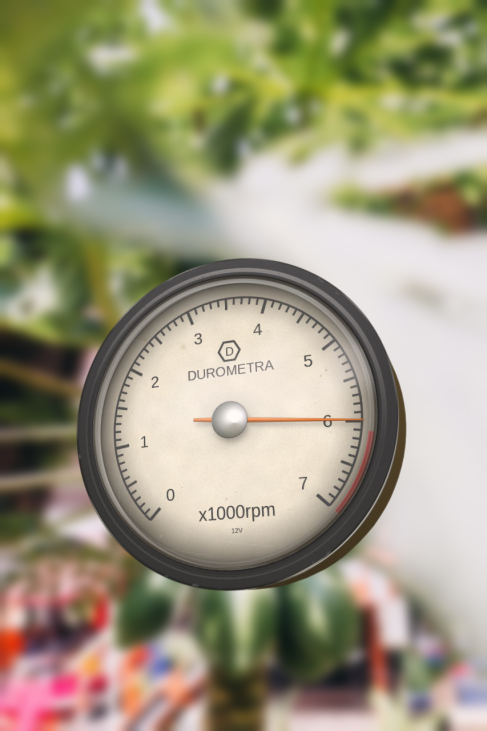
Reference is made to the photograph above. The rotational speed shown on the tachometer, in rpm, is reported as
6000 rpm
